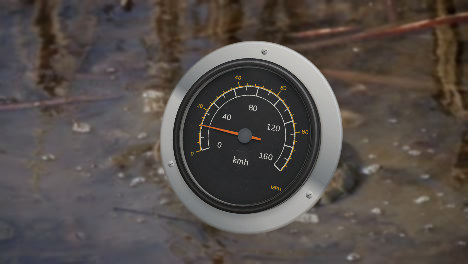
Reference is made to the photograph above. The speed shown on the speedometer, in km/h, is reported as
20 km/h
